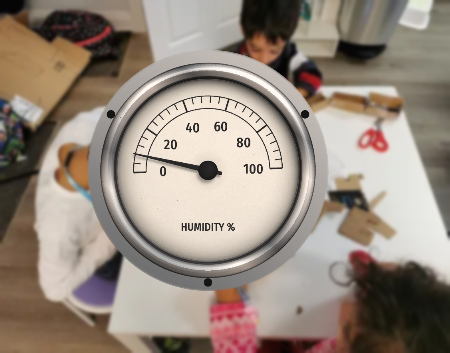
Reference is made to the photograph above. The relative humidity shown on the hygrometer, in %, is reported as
8 %
